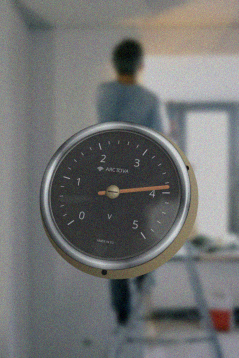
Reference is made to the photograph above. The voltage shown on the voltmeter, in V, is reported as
3.9 V
